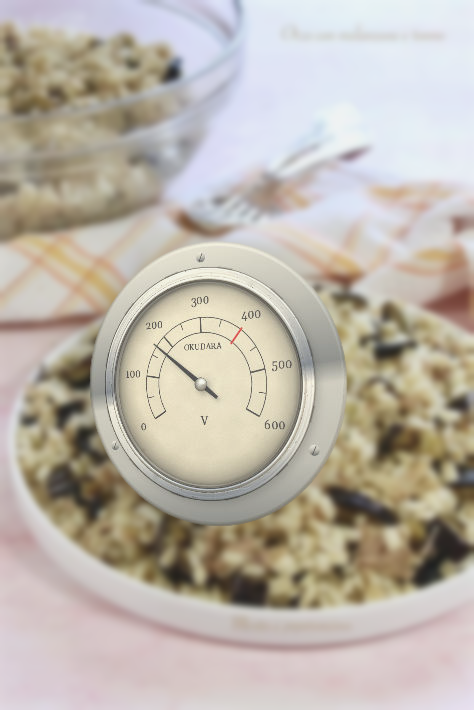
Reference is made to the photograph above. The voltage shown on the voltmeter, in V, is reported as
175 V
